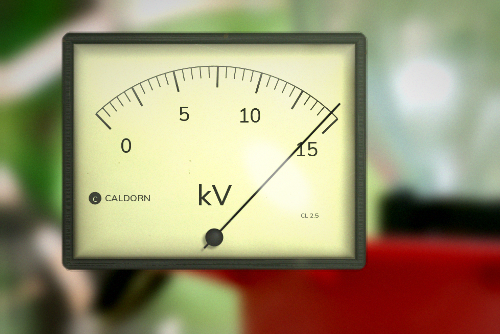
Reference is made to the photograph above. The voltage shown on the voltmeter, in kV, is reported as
14.5 kV
